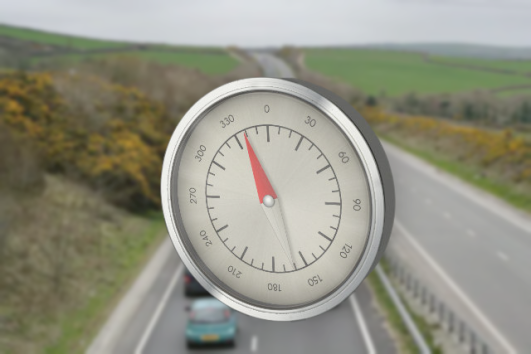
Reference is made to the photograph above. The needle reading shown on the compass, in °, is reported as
340 °
